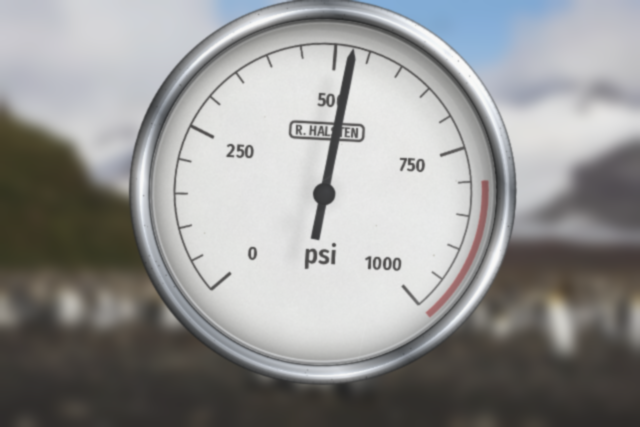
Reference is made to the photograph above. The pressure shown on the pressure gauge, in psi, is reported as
525 psi
